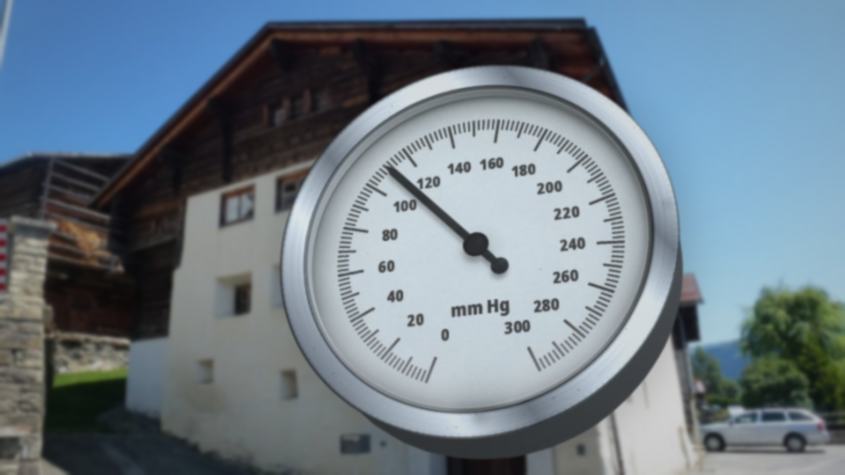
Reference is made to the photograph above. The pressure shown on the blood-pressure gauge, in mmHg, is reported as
110 mmHg
